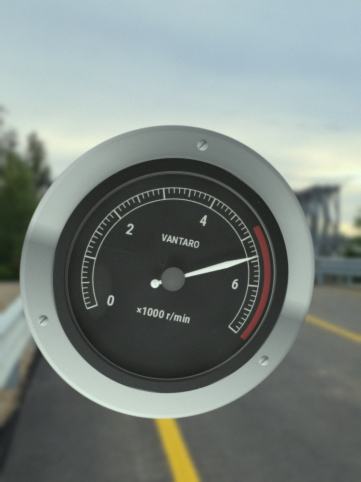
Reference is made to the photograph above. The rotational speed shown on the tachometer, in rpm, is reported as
5400 rpm
